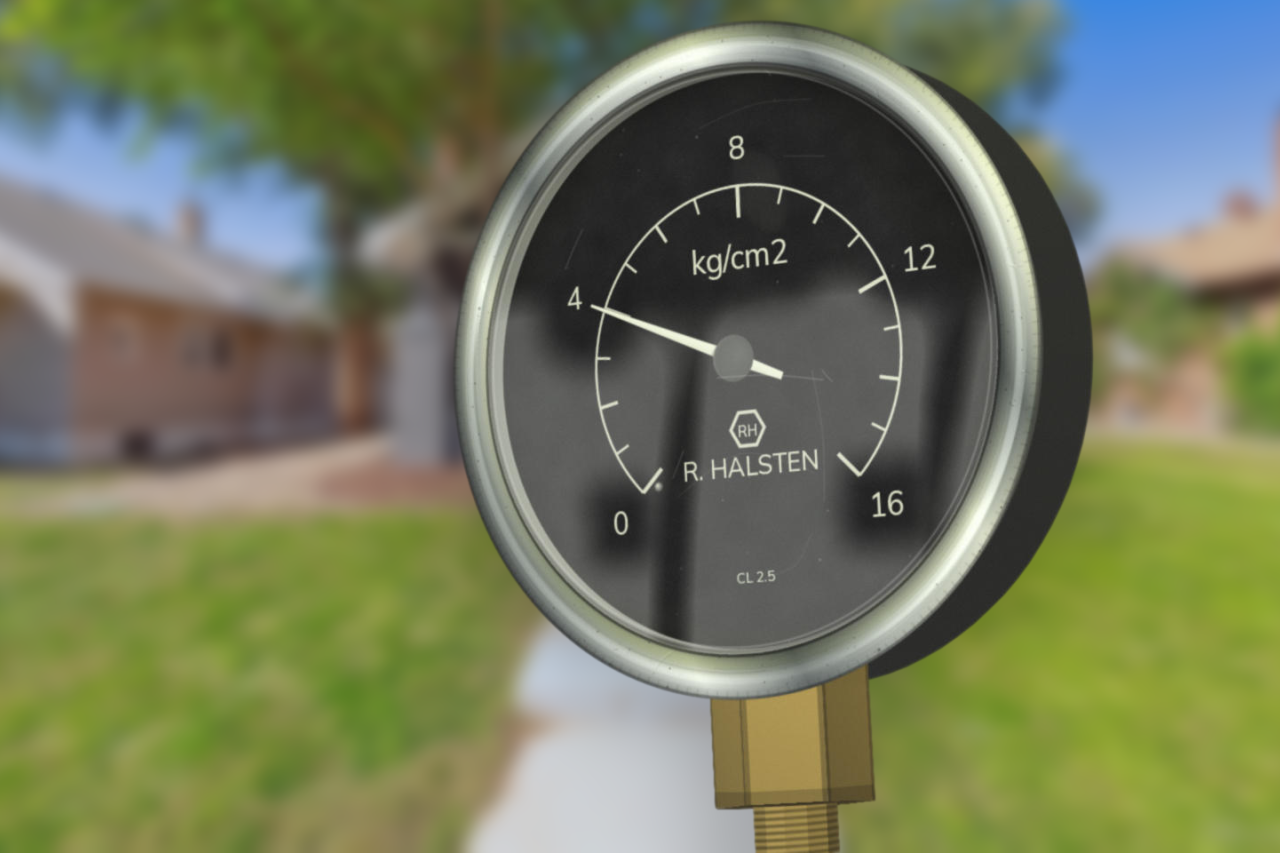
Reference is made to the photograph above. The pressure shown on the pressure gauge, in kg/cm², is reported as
4 kg/cm²
